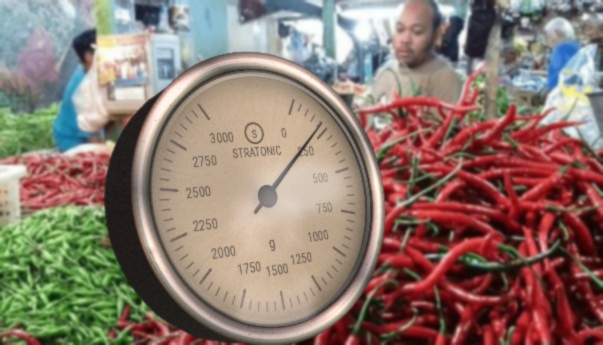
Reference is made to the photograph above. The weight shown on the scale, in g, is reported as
200 g
